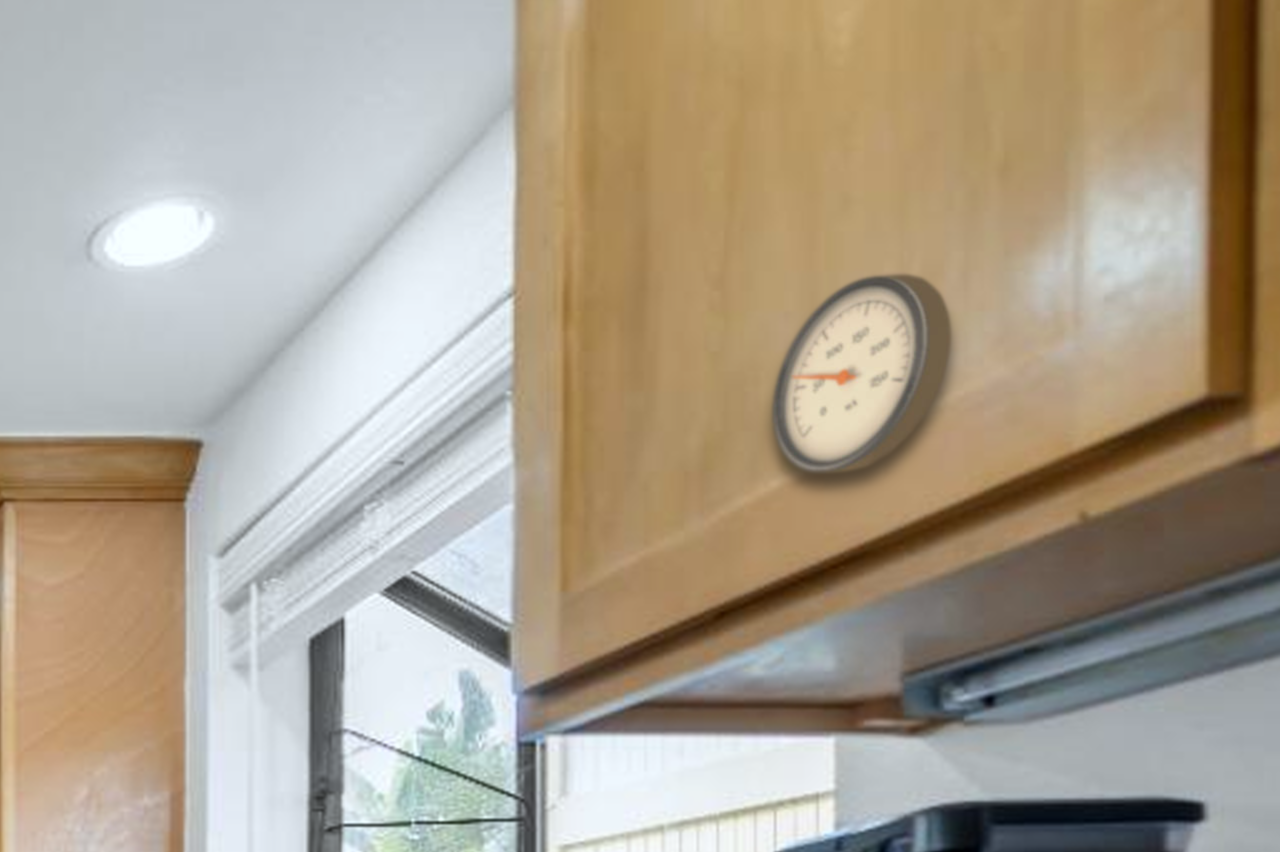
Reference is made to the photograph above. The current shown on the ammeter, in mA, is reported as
60 mA
